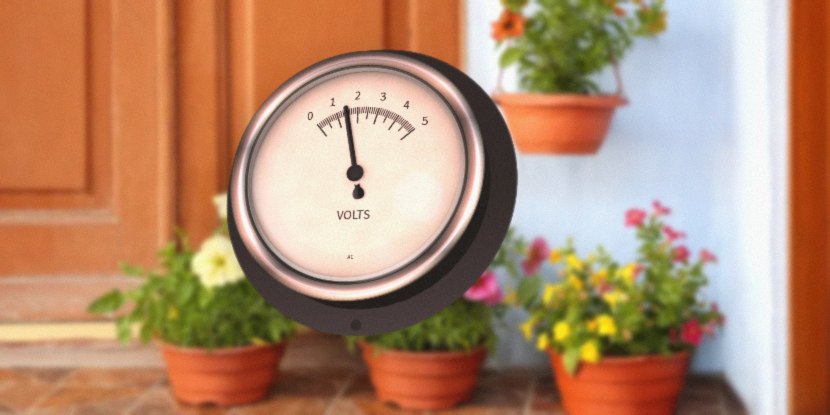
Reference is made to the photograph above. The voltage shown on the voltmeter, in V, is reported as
1.5 V
